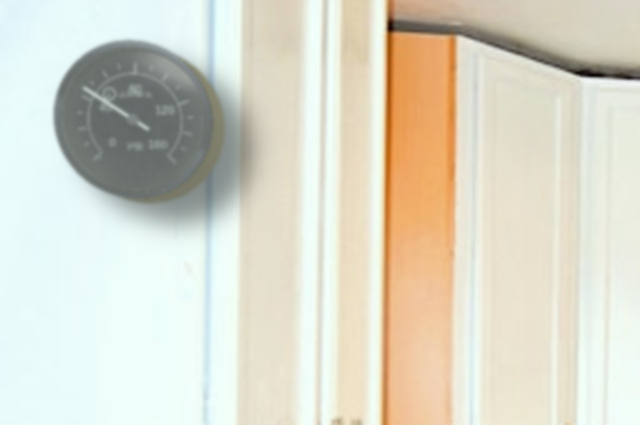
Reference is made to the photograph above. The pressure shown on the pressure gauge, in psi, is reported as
45 psi
